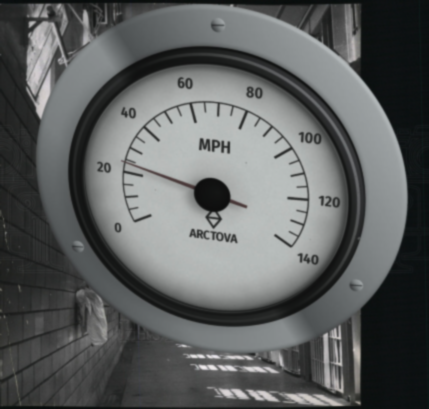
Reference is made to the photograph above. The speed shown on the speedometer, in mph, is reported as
25 mph
